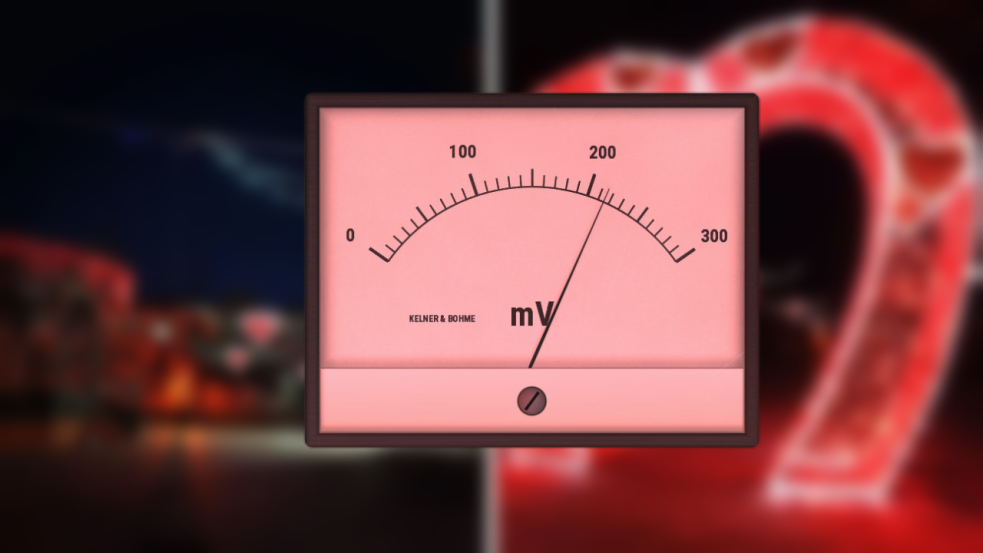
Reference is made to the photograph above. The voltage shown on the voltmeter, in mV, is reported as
215 mV
